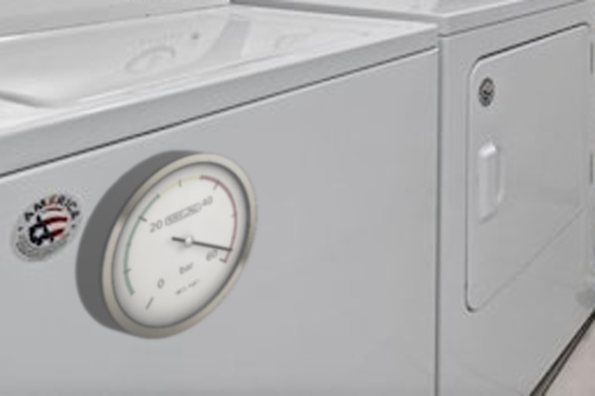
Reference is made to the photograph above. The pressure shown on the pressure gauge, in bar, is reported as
57.5 bar
